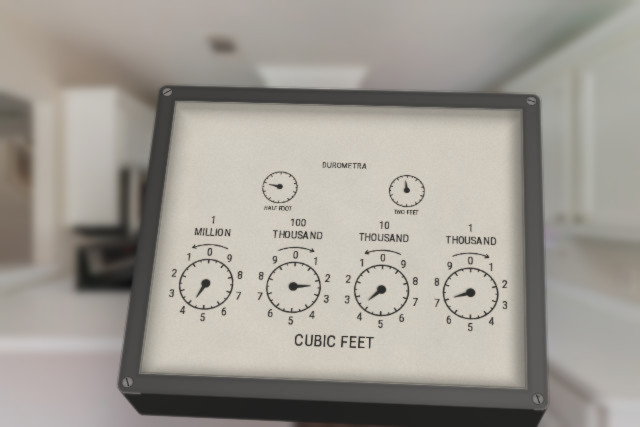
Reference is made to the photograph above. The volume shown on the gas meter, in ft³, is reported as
423700 ft³
